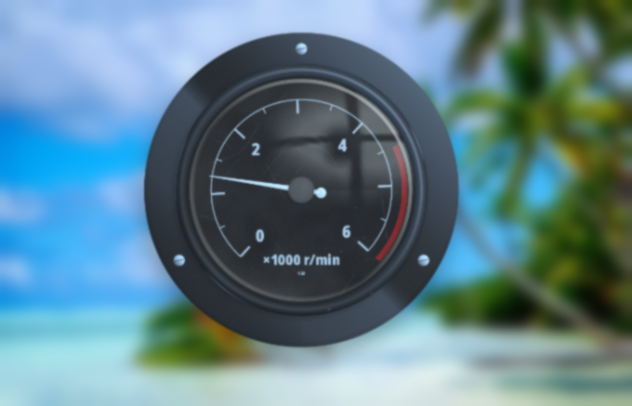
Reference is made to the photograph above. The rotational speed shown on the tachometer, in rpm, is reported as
1250 rpm
